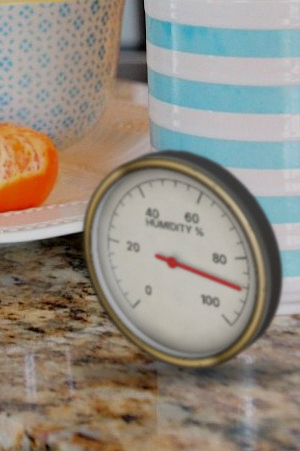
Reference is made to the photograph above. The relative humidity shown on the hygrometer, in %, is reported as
88 %
